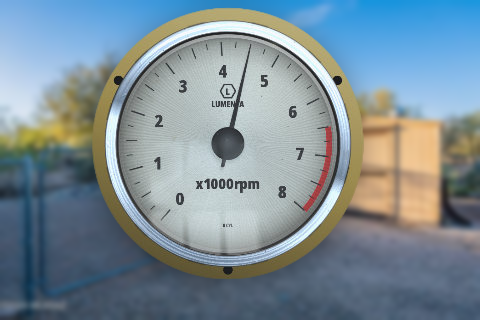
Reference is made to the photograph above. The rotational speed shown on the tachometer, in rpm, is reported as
4500 rpm
